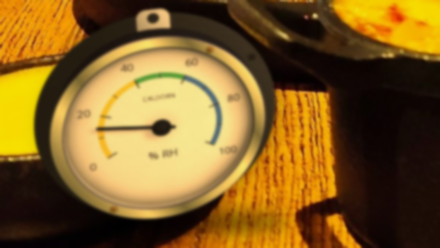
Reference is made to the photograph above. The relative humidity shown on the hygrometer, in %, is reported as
15 %
